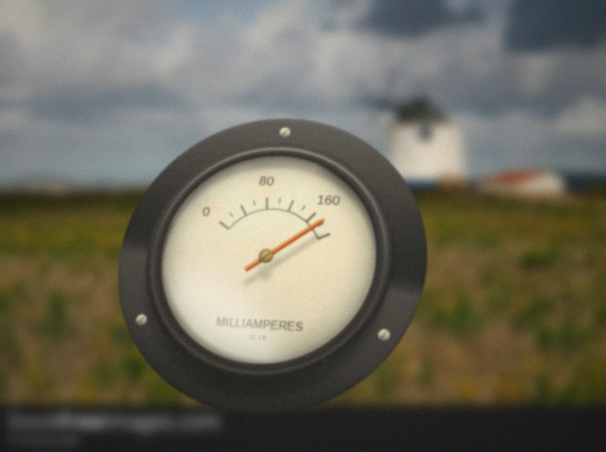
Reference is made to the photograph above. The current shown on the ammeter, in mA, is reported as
180 mA
